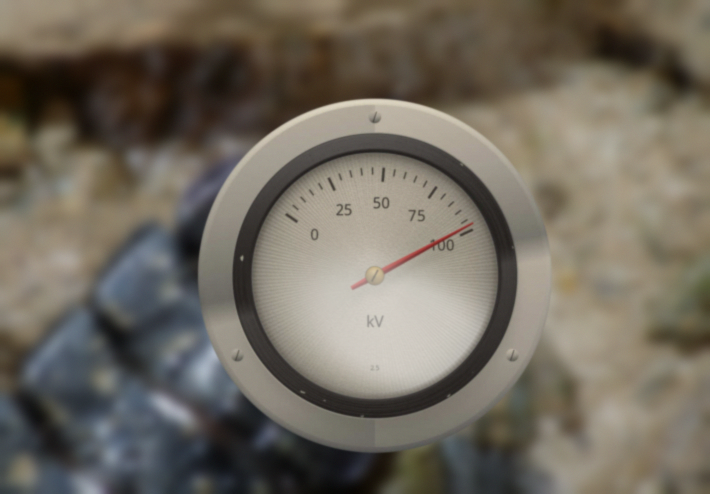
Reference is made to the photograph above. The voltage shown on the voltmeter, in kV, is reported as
97.5 kV
